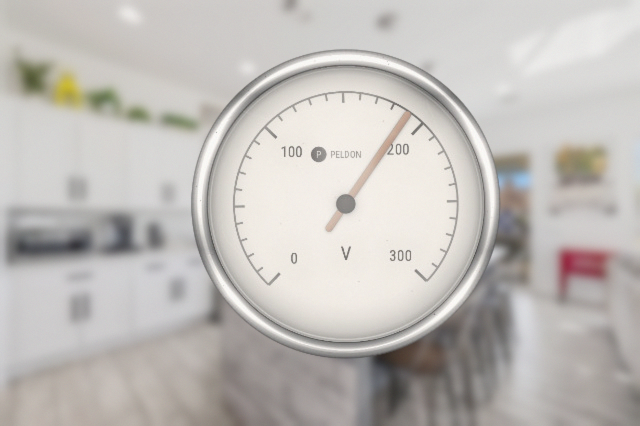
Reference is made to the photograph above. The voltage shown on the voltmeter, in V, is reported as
190 V
